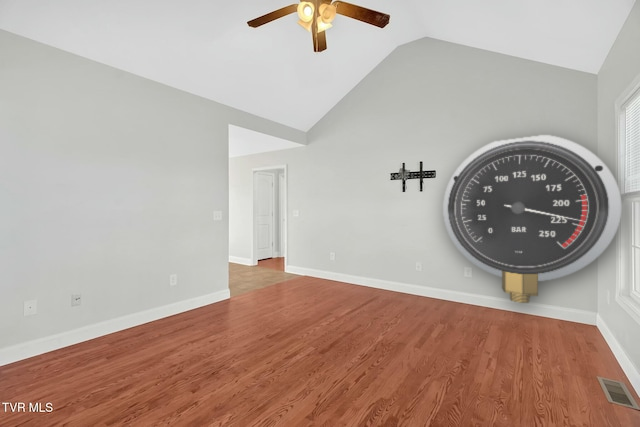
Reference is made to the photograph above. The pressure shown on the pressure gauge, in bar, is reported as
220 bar
